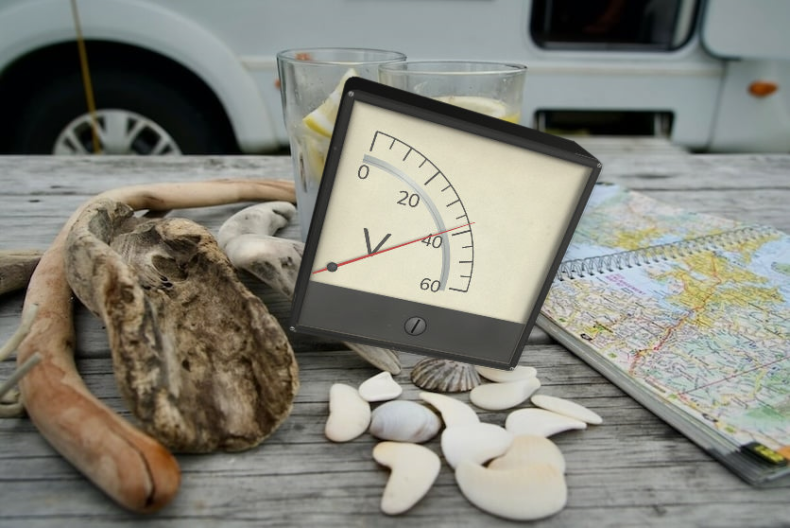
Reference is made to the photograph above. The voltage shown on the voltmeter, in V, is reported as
37.5 V
